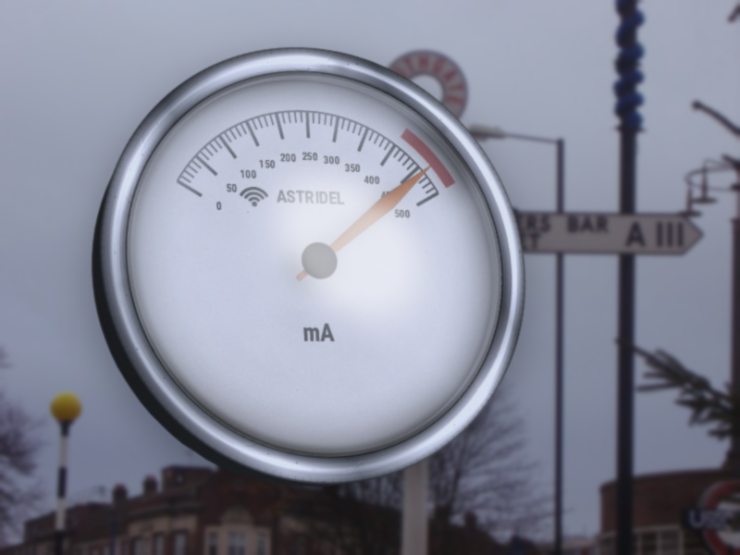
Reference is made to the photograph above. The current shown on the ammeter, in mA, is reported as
460 mA
